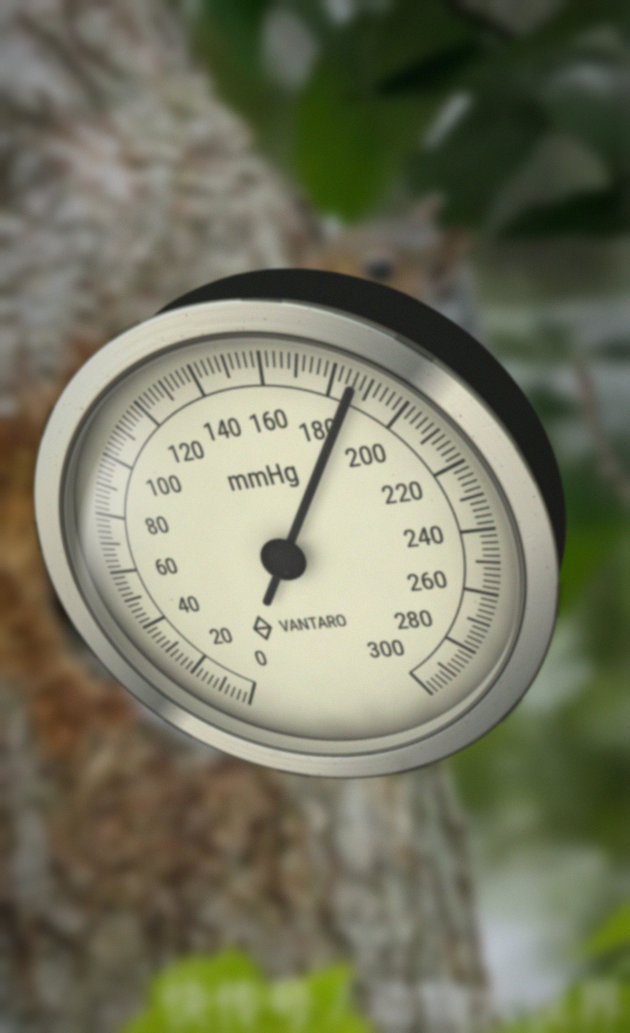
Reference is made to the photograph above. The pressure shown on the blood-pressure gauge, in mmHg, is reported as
186 mmHg
